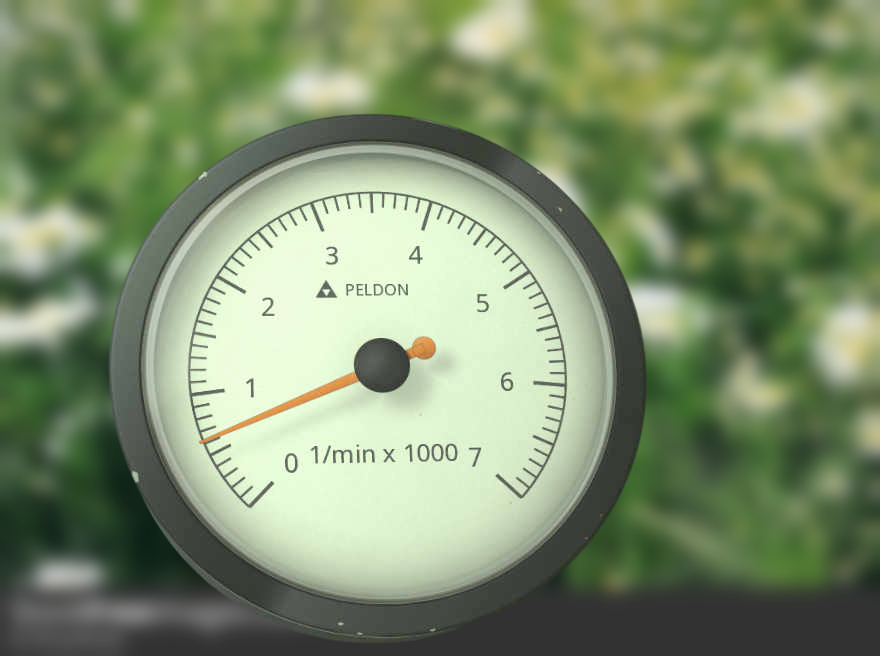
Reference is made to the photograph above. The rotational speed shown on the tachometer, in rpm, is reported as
600 rpm
